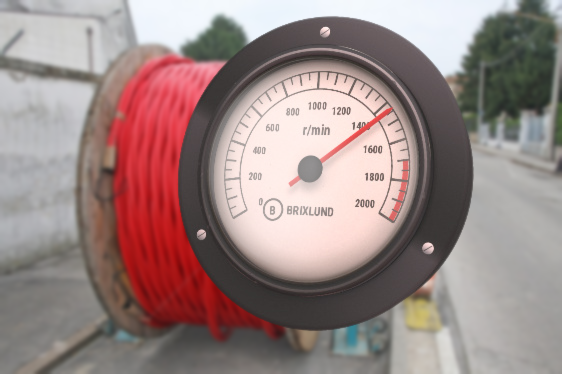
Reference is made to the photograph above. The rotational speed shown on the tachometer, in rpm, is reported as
1450 rpm
